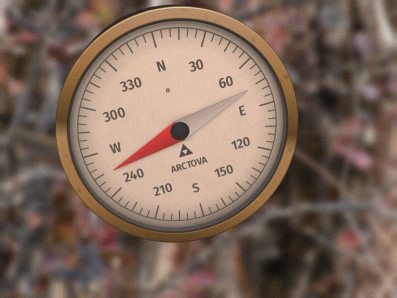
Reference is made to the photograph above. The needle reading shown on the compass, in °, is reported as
255 °
